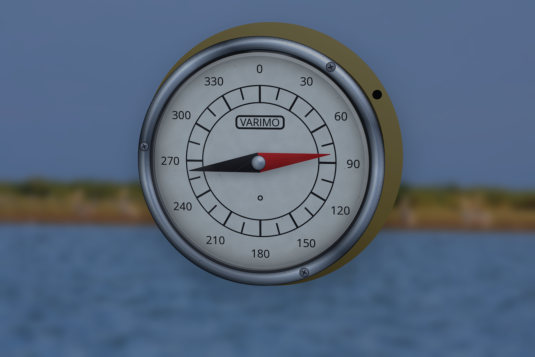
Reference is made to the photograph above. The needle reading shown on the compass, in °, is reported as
82.5 °
